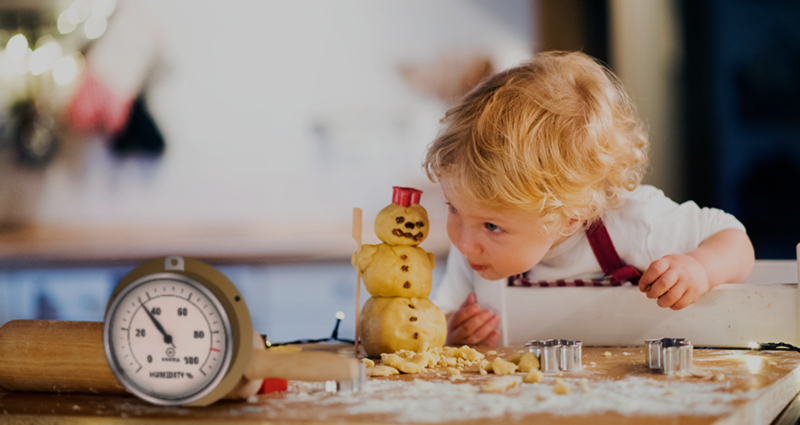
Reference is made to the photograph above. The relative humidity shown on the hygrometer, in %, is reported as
36 %
